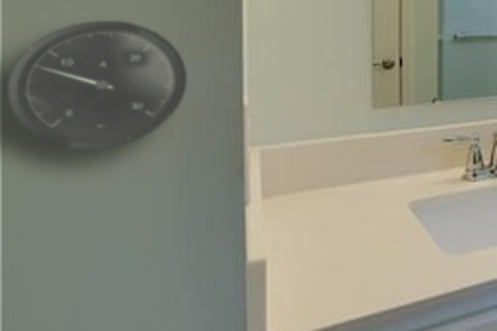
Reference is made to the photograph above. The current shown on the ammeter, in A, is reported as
8 A
